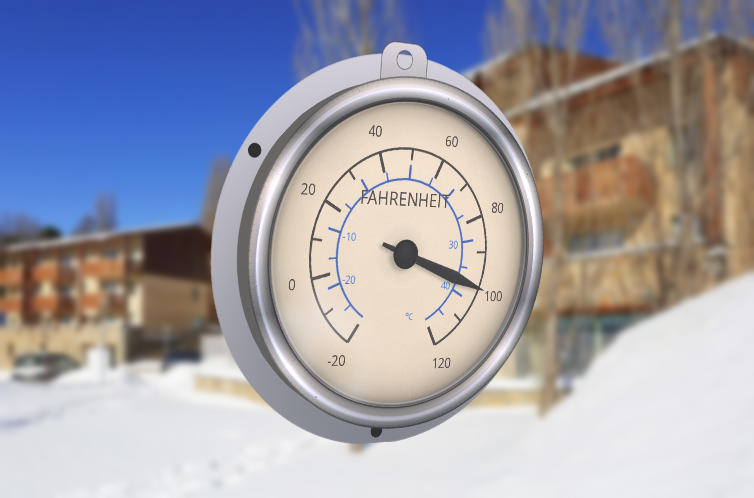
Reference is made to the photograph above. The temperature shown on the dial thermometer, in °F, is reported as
100 °F
